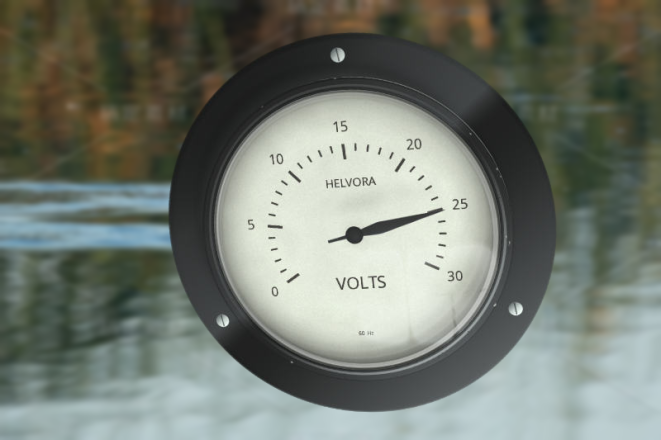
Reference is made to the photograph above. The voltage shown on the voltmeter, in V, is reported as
25 V
